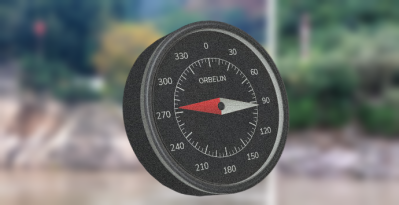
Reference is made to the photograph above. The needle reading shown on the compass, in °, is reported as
275 °
